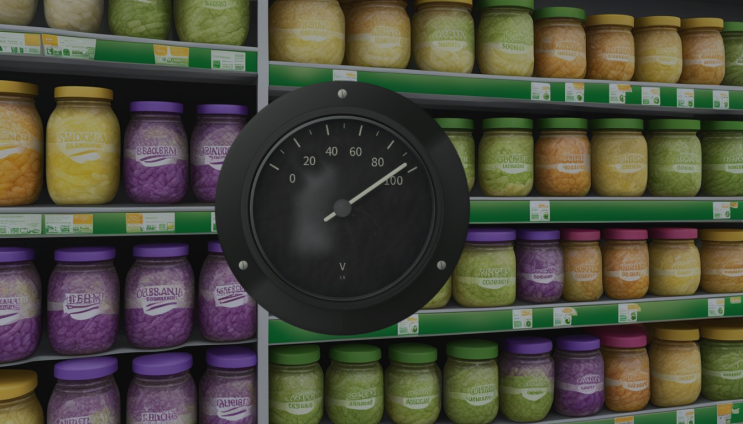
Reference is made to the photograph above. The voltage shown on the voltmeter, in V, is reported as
95 V
